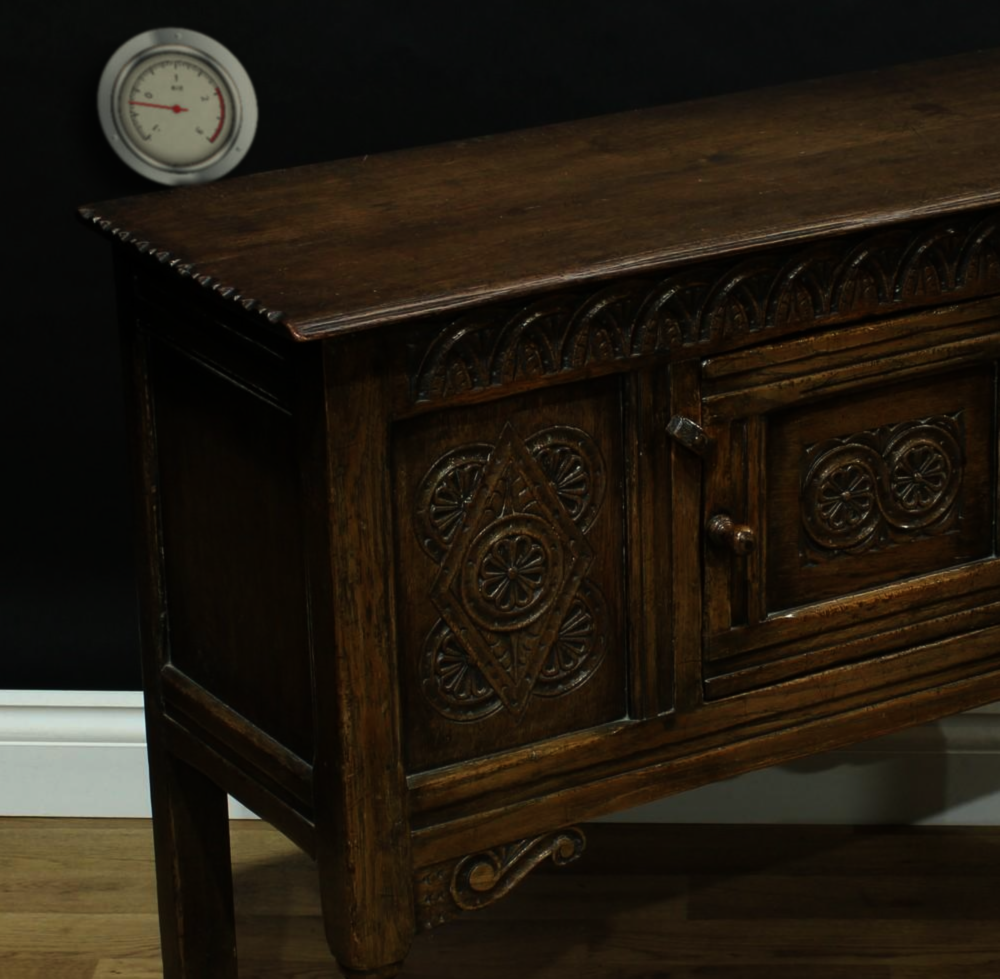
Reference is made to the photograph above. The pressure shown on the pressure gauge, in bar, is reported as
-0.25 bar
